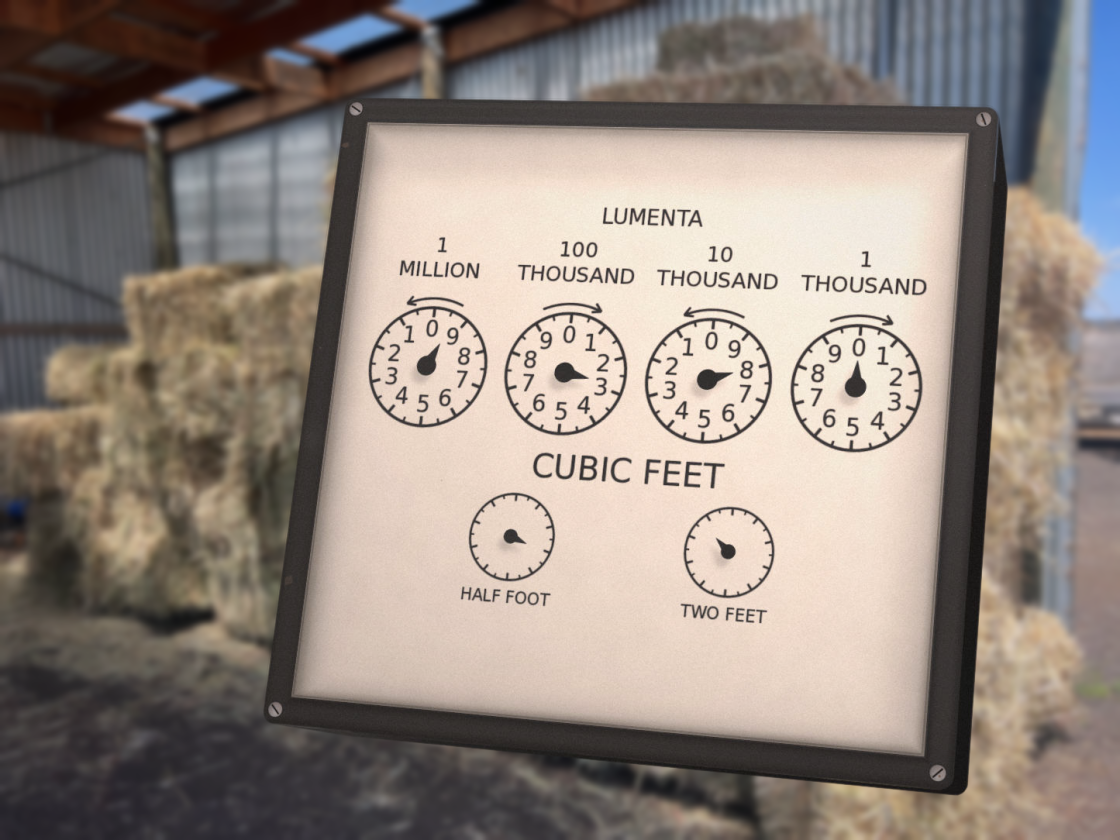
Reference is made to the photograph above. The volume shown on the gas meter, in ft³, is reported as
928000 ft³
